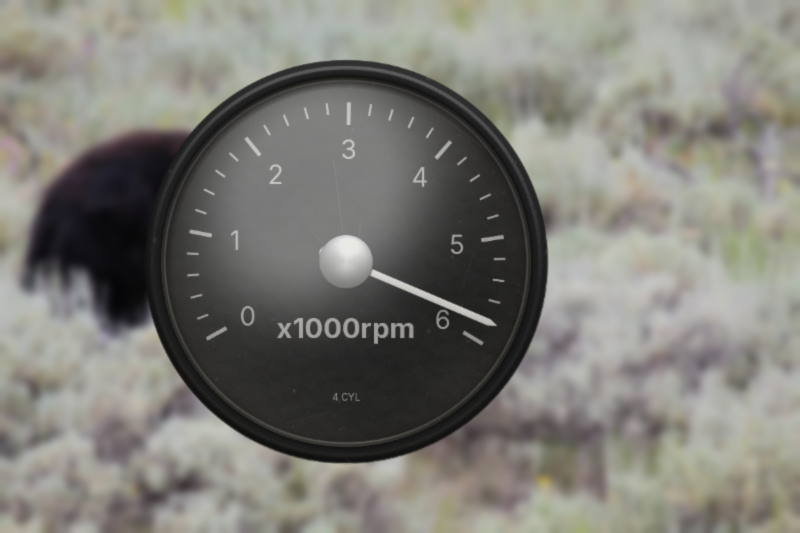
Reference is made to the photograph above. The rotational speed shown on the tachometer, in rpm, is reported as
5800 rpm
